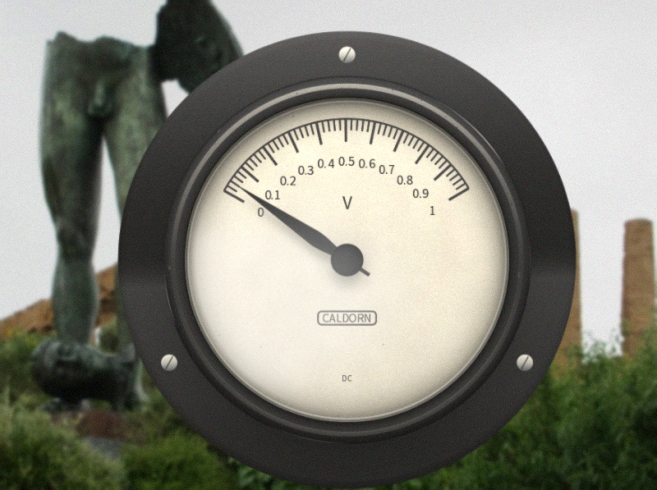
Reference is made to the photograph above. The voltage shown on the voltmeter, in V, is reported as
0.04 V
